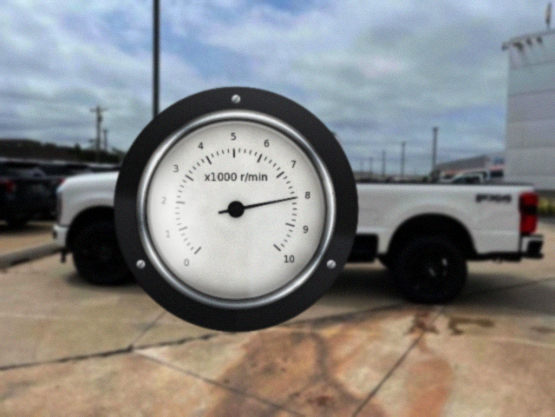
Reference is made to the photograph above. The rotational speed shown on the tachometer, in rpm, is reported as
8000 rpm
